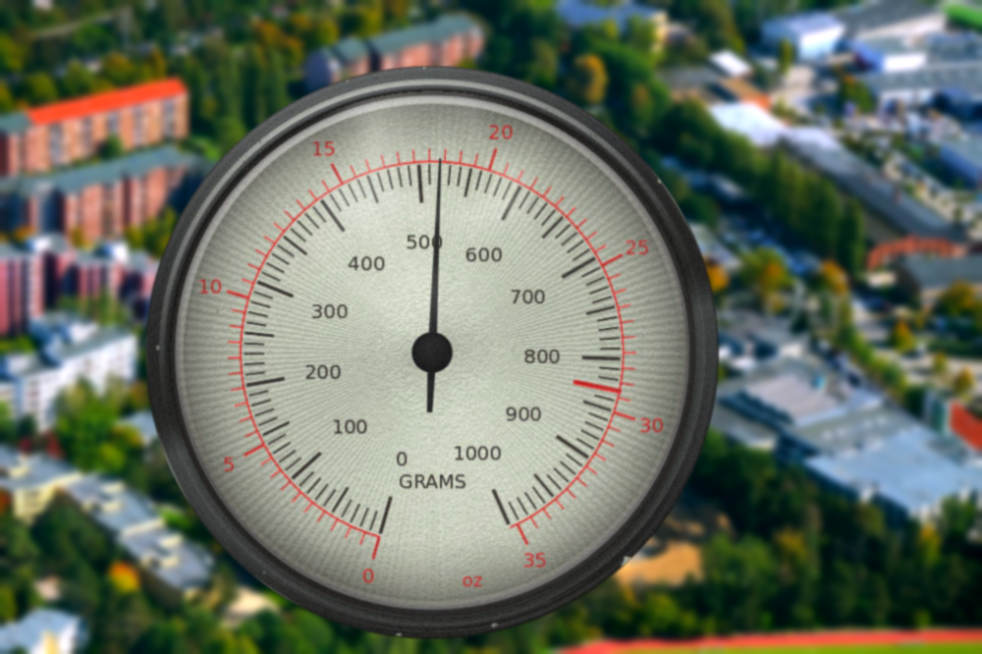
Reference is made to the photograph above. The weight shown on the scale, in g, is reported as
520 g
